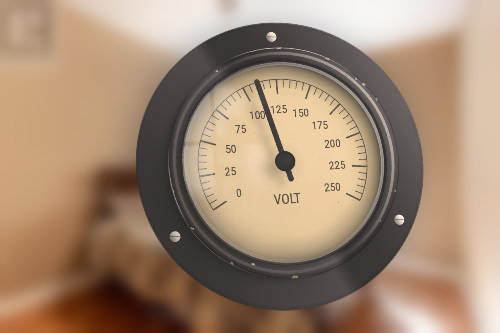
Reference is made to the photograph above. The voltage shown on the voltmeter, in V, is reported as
110 V
